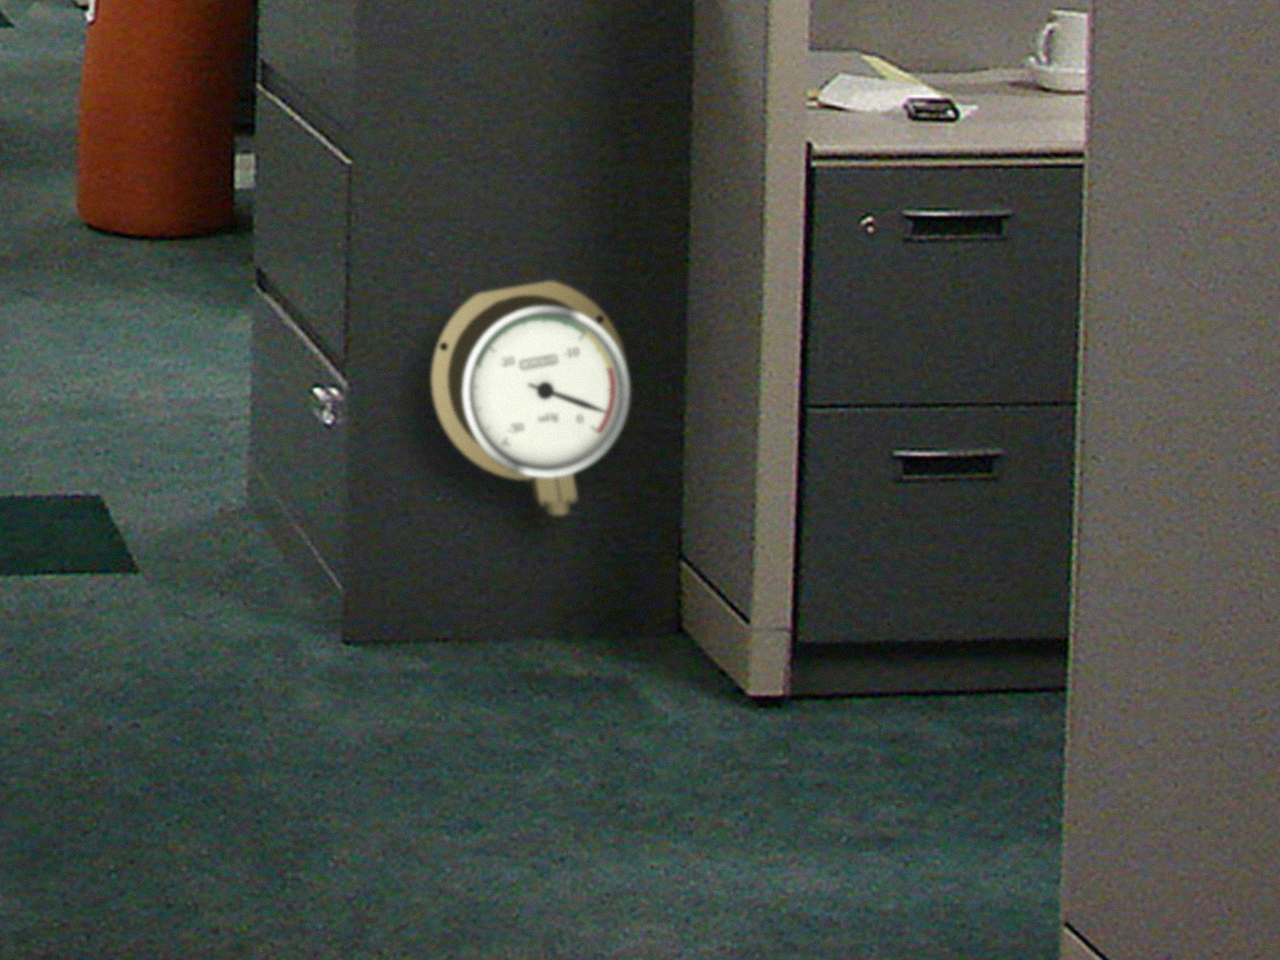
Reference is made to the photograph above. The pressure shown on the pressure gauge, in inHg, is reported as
-2 inHg
